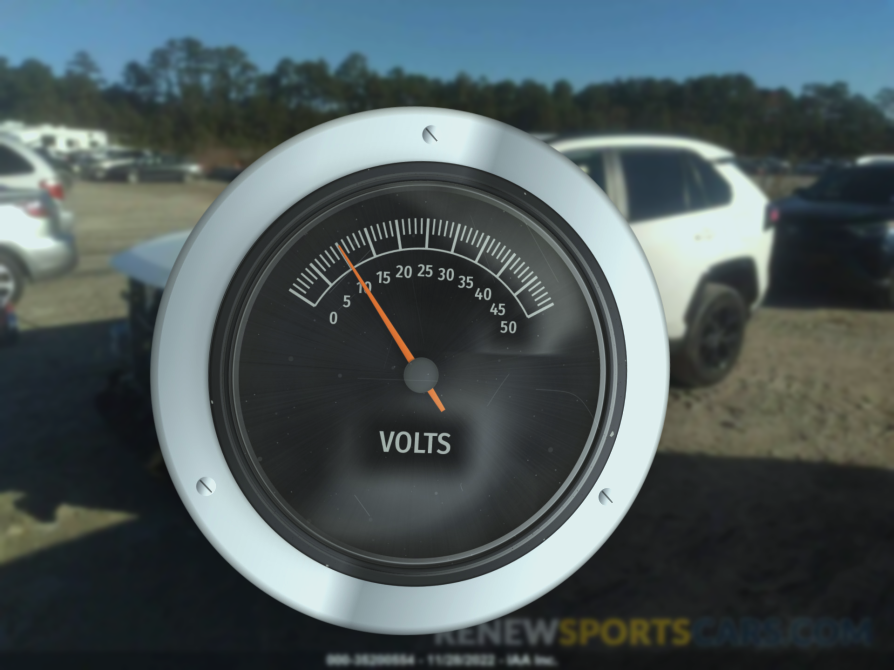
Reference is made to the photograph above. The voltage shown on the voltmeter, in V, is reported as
10 V
